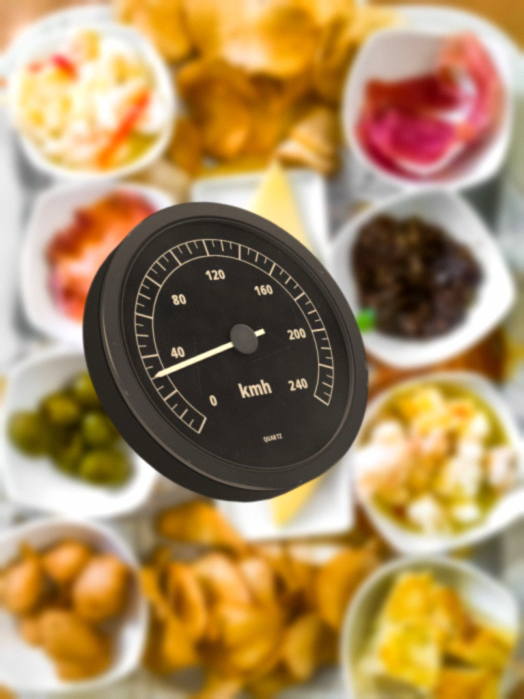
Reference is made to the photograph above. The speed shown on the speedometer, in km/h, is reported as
30 km/h
